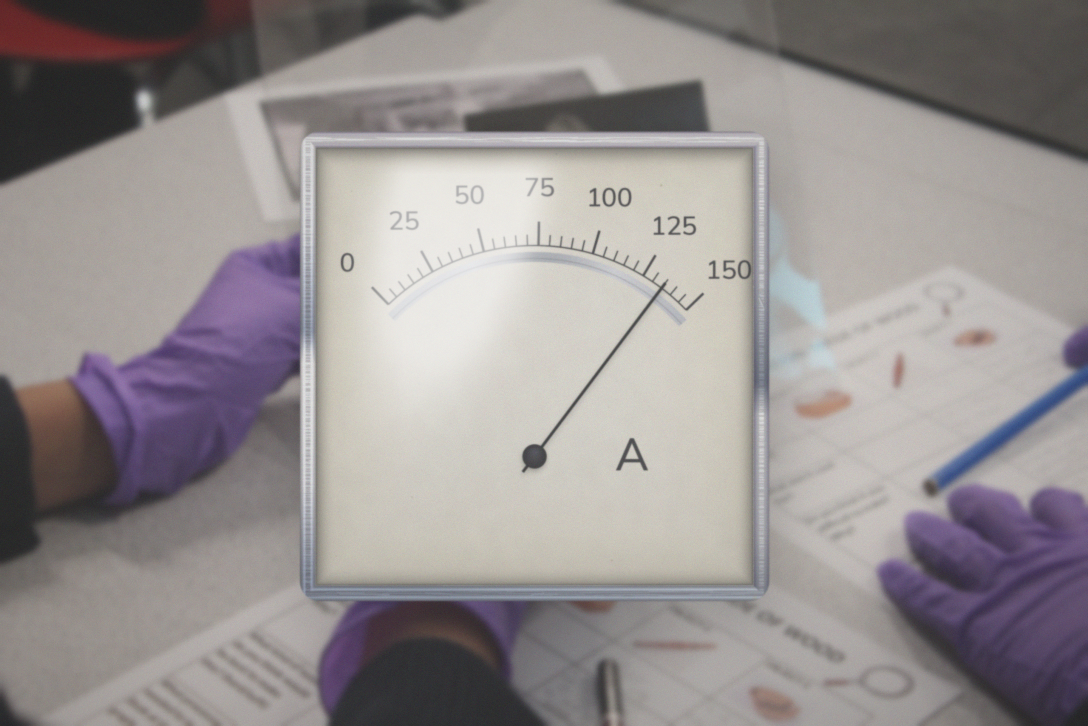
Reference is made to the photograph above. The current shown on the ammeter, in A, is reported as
135 A
